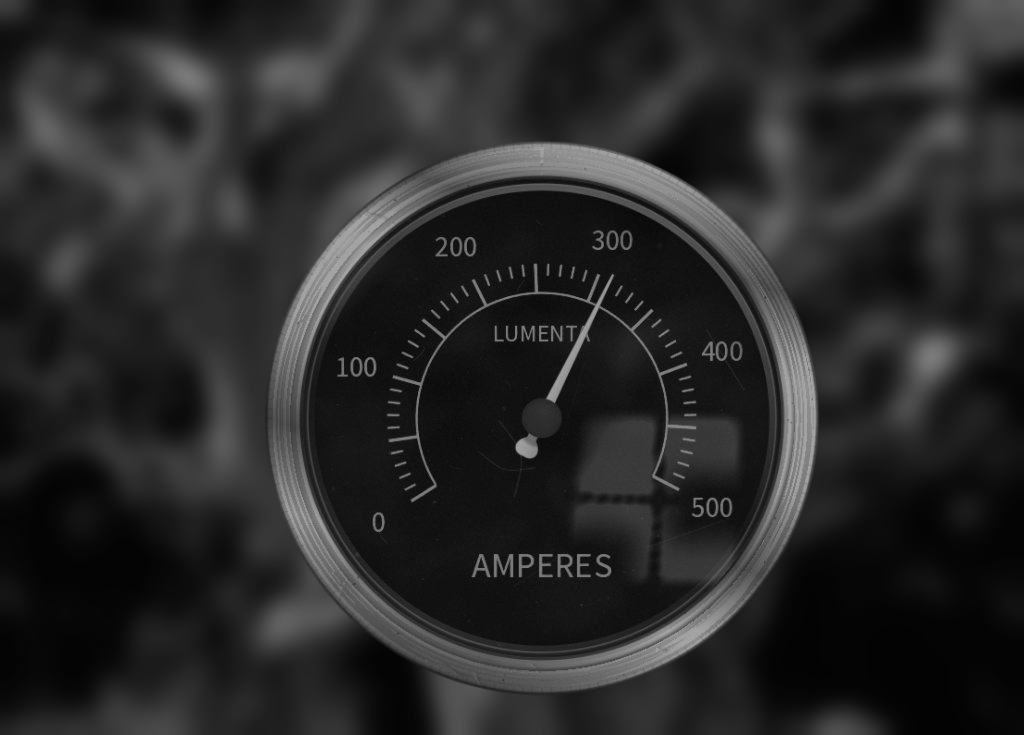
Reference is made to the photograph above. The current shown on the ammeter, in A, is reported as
310 A
